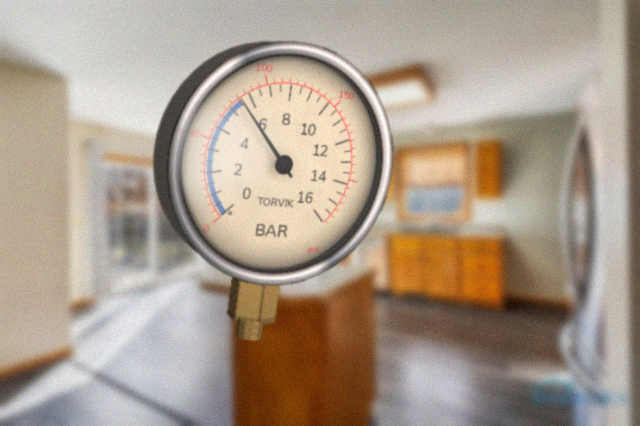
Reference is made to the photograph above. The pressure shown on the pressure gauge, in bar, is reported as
5.5 bar
